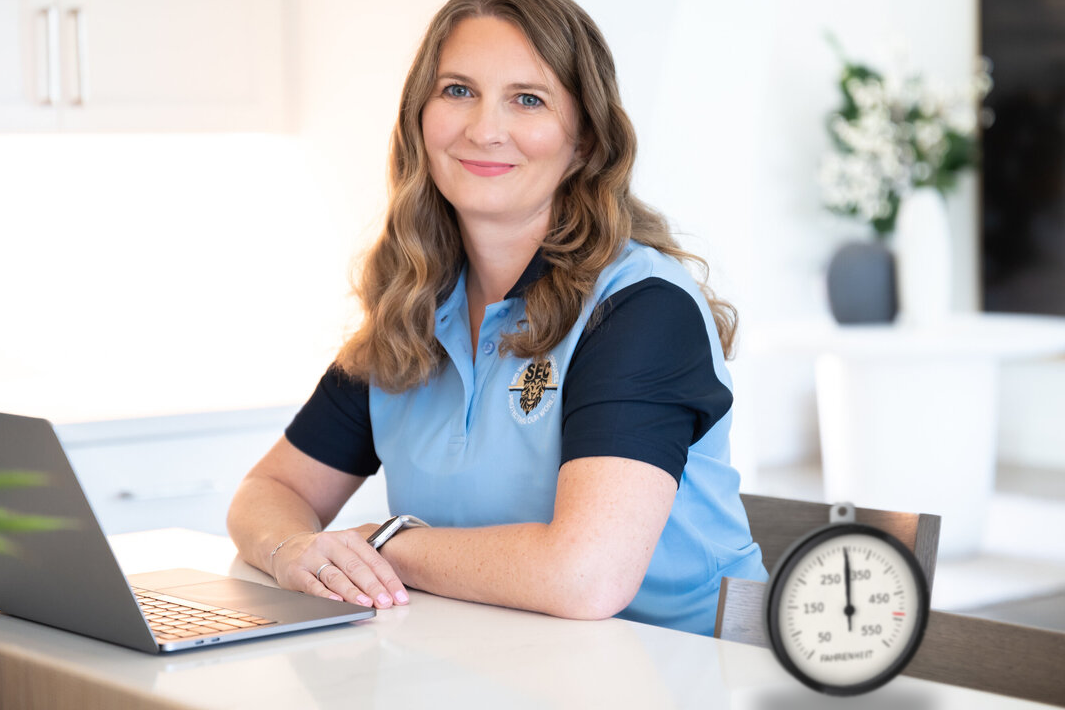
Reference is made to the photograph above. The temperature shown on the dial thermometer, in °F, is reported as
300 °F
